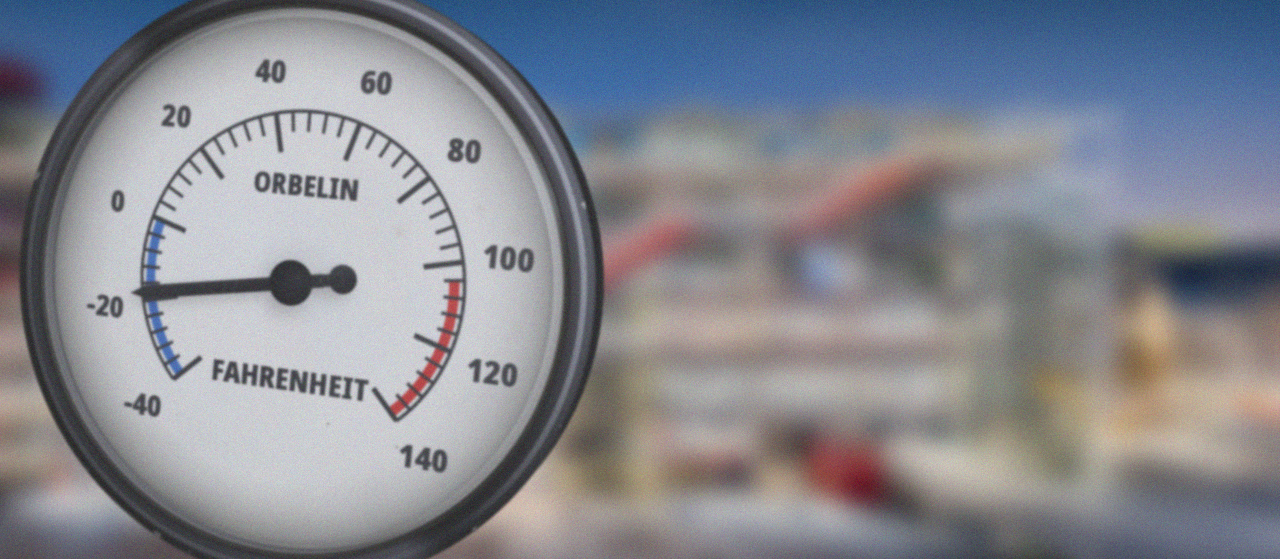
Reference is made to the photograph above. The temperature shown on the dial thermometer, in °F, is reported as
-18 °F
